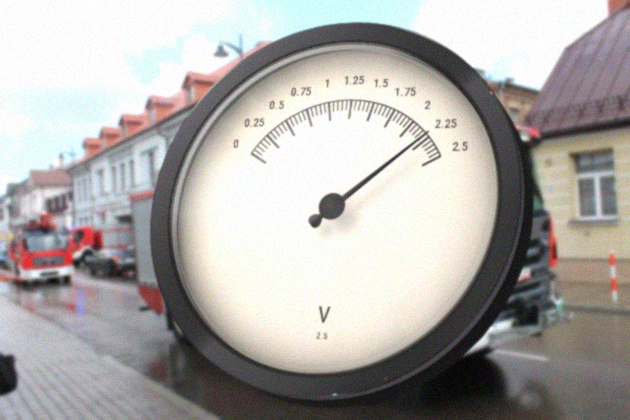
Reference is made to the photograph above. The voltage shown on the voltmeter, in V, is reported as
2.25 V
